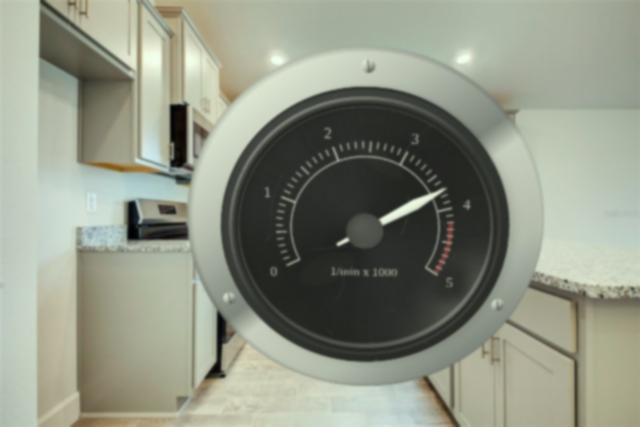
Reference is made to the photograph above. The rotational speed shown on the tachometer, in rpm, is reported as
3700 rpm
